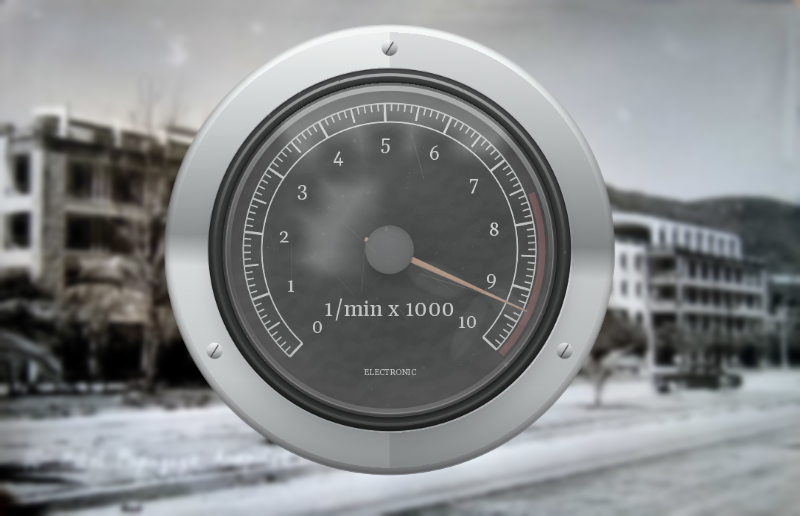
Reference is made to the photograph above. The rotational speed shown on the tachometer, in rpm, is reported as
9300 rpm
